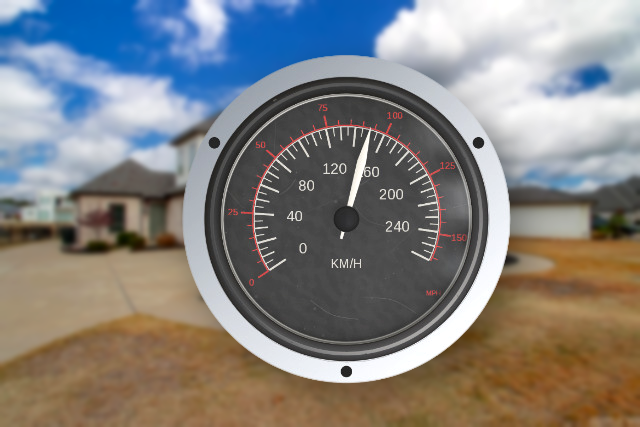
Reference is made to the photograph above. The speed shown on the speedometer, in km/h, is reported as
150 km/h
